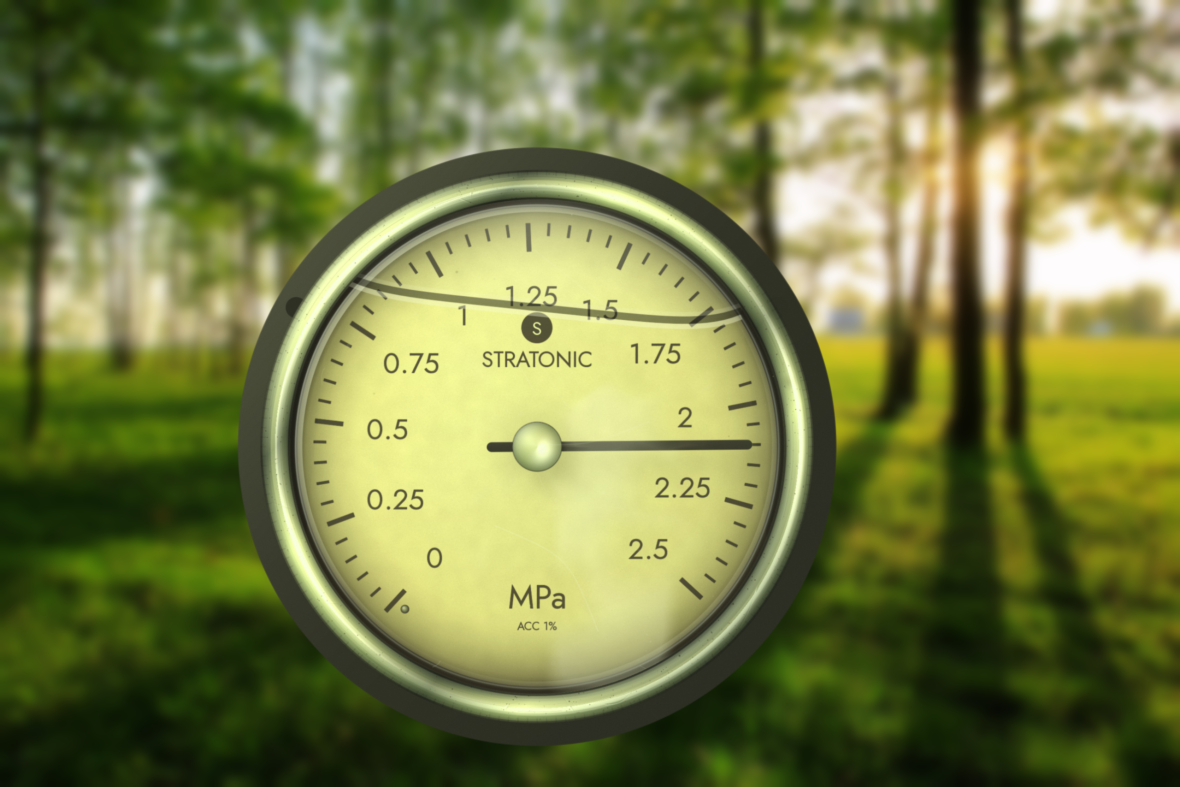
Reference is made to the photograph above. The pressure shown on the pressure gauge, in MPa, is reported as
2.1 MPa
